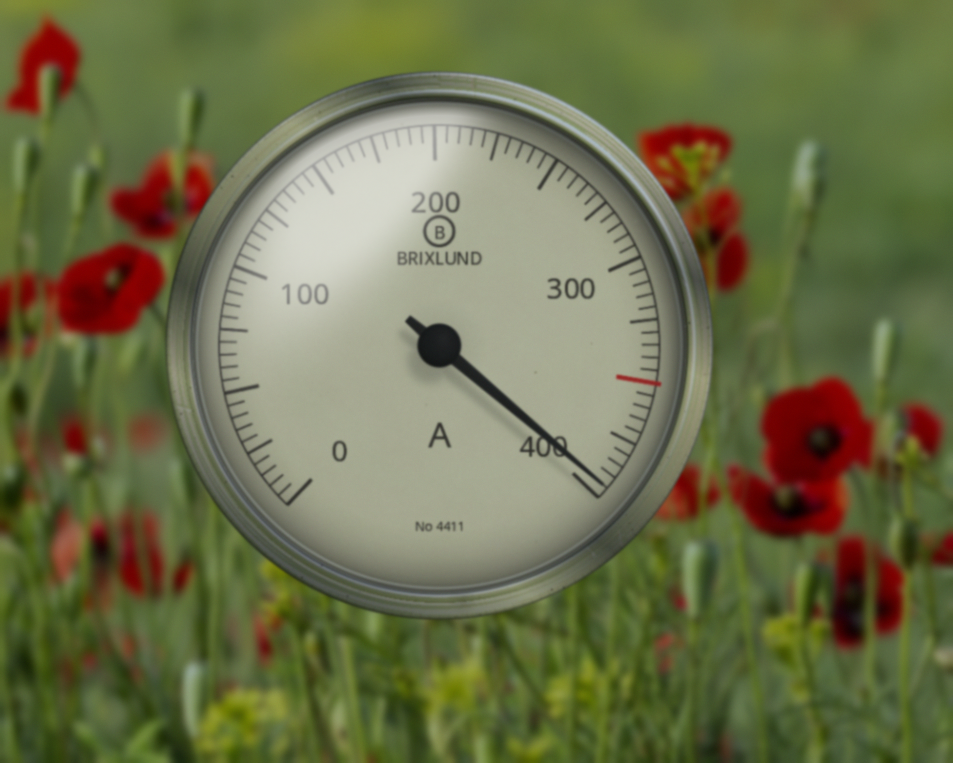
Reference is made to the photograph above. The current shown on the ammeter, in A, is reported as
395 A
